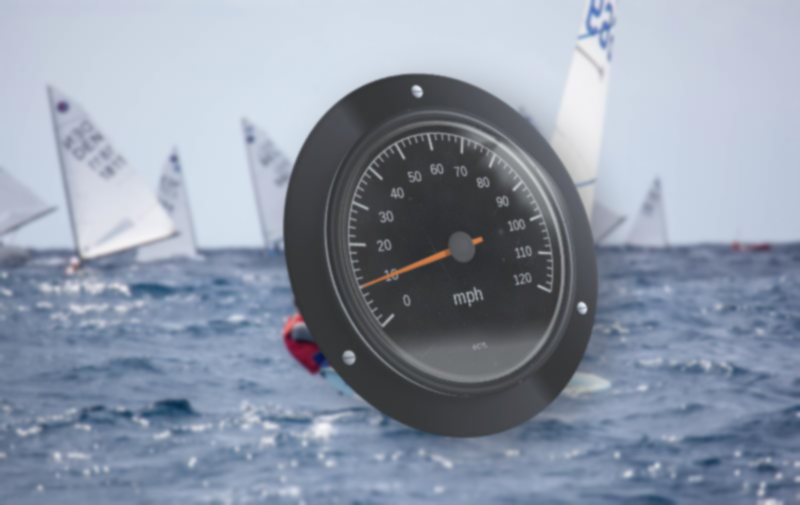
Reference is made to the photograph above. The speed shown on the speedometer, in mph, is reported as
10 mph
